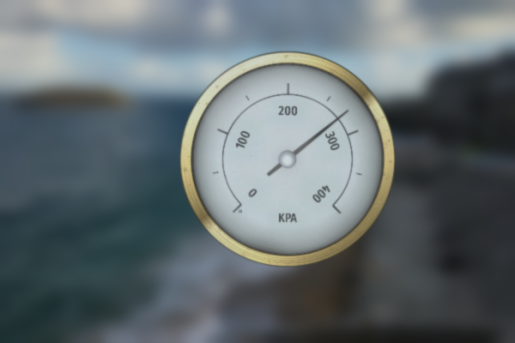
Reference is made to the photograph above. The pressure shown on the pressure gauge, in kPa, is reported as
275 kPa
